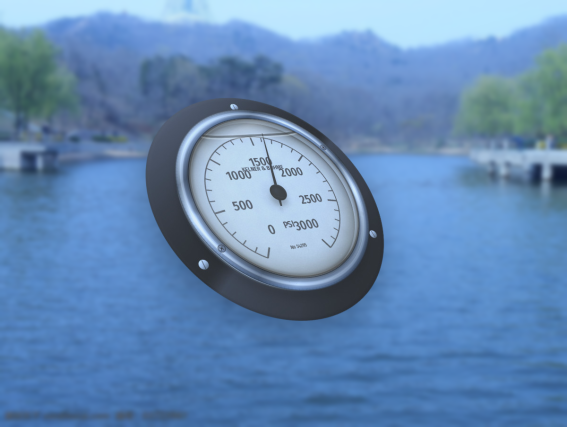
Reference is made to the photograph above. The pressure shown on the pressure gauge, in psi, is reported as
1600 psi
